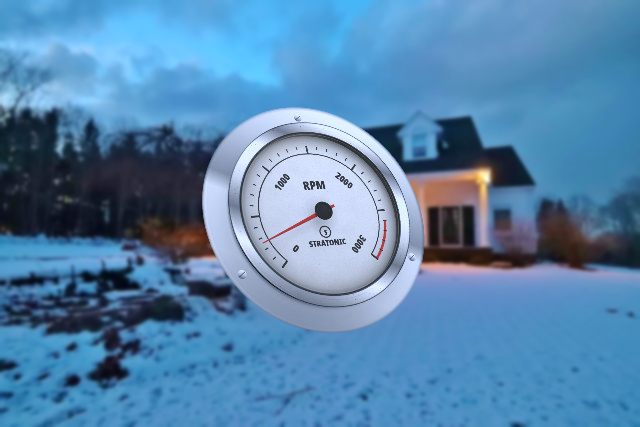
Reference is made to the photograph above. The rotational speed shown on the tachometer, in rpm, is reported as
250 rpm
